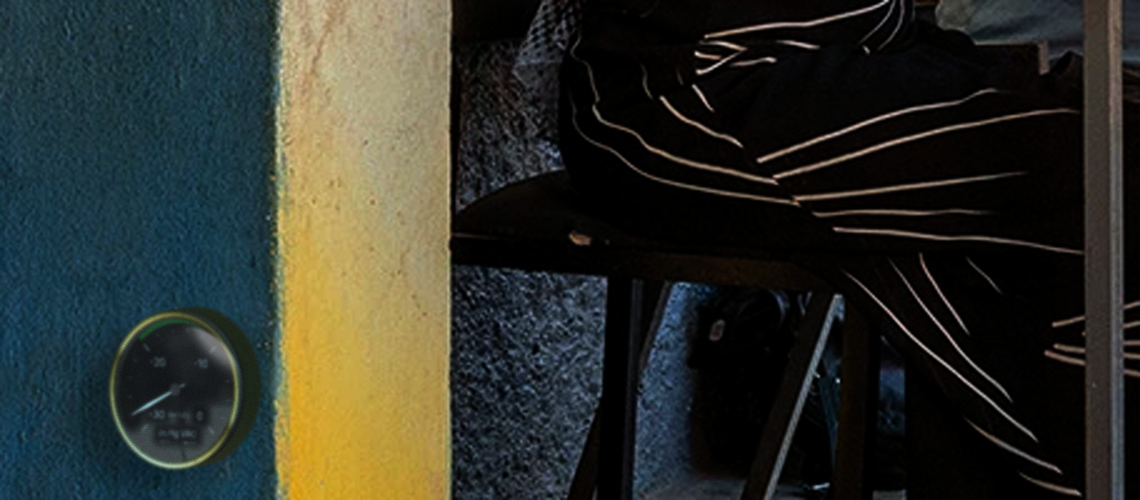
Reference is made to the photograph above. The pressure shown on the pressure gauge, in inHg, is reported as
-28 inHg
